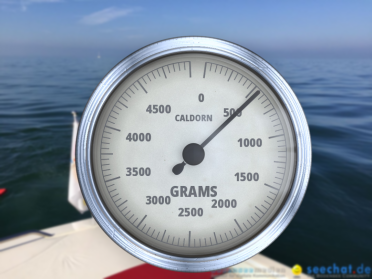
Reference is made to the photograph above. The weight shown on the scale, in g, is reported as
550 g
